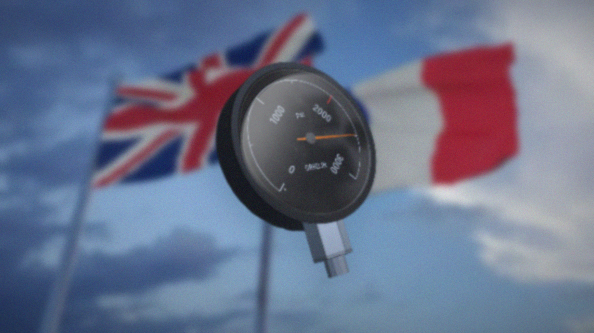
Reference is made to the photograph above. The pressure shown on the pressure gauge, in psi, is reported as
2500 psi
